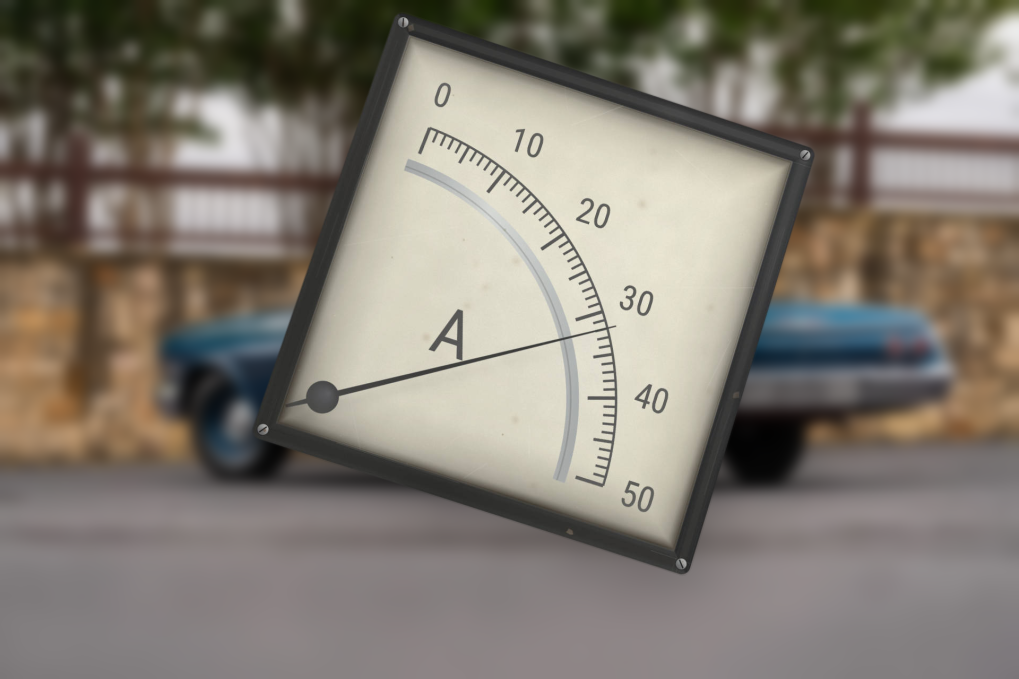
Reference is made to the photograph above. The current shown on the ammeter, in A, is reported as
32 A
